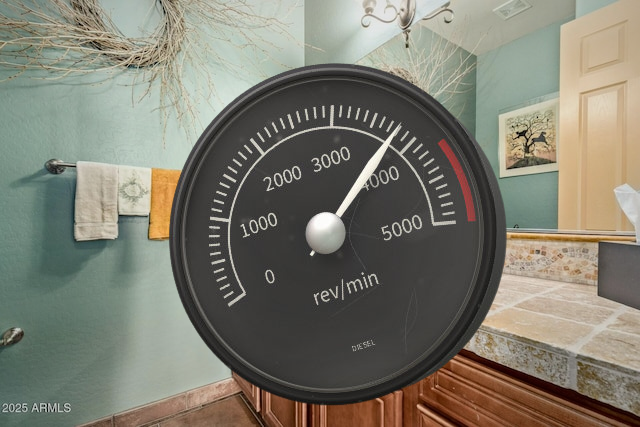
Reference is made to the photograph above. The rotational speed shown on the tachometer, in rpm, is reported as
3800 rpm
